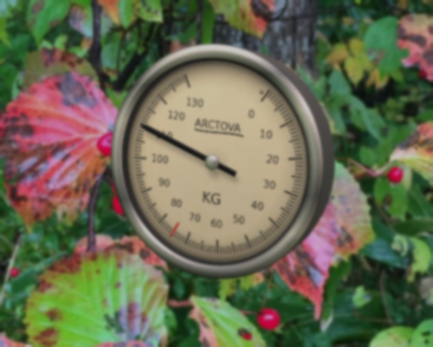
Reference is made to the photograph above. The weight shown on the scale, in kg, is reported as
110 kg
